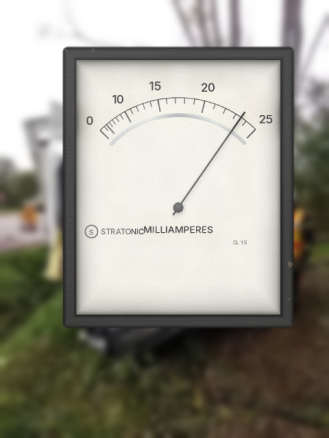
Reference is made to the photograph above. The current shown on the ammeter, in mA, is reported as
23.5 mA
